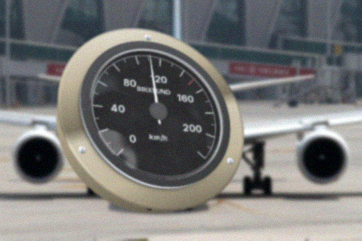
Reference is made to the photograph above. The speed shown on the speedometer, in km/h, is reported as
110 km/h
